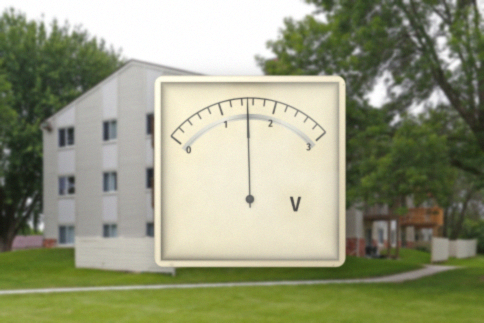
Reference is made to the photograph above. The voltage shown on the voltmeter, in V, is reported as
1.5 V
